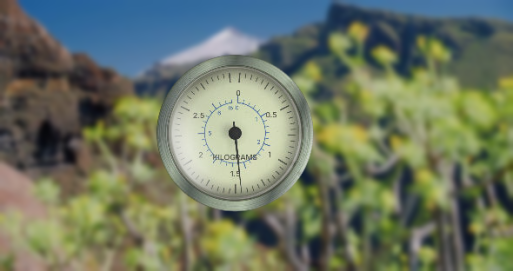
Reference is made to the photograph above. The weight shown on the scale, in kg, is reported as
1.45 kg
